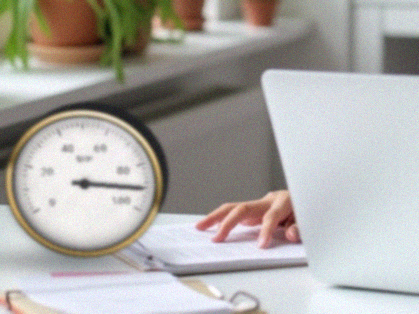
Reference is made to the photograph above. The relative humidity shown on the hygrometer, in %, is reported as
90 %
